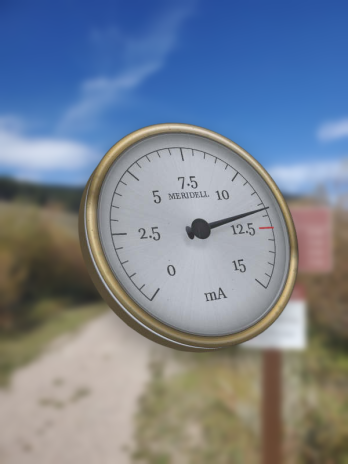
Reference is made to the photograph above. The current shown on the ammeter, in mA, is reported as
11.75 mA
